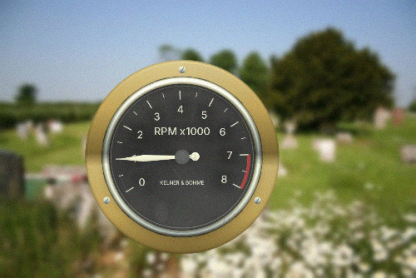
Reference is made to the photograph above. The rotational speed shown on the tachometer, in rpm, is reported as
1000 rpm
